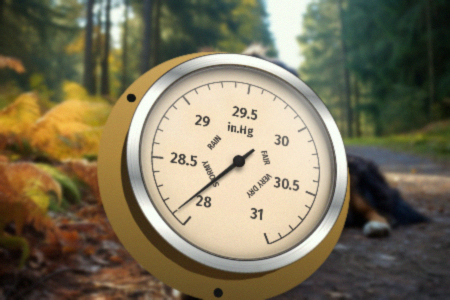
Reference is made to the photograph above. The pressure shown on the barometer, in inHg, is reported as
28.1 inHg
